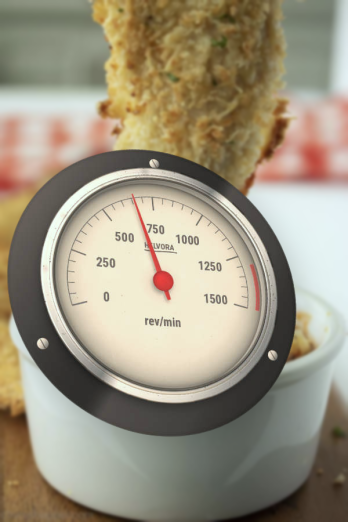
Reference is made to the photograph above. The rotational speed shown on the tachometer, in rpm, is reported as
650 rpm
